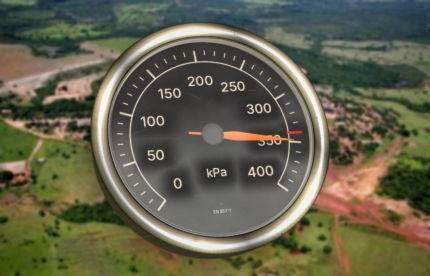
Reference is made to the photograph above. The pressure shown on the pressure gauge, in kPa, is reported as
350 kPa
